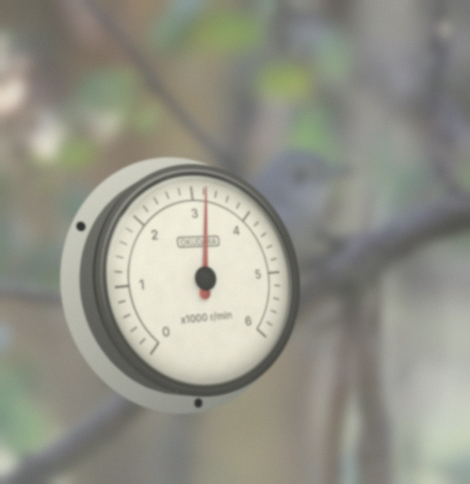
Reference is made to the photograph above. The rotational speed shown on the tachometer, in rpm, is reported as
3200 rpm
